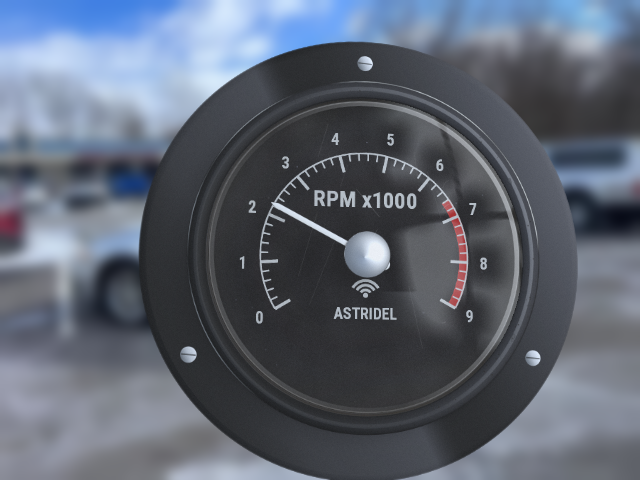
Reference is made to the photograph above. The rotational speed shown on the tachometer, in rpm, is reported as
2200 rpm
